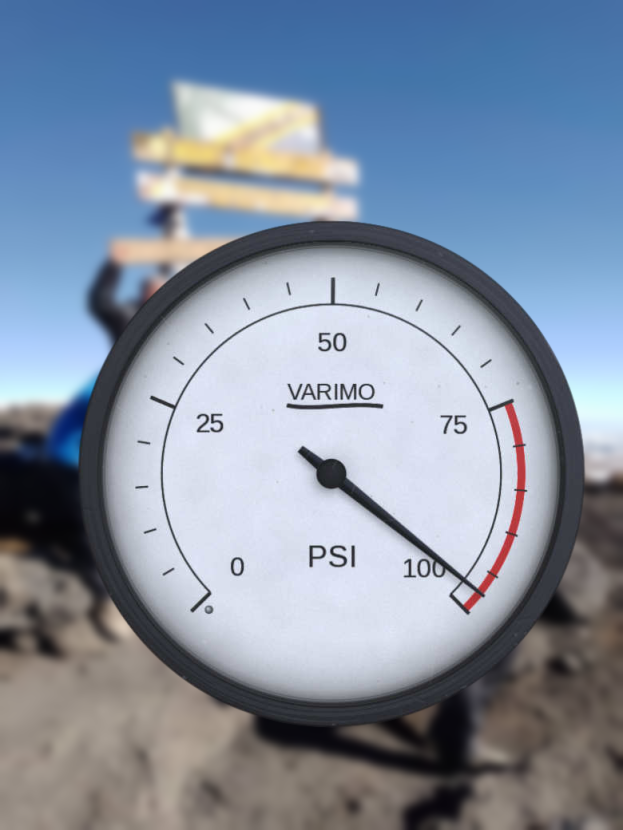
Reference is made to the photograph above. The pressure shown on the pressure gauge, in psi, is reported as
97.5 psi
